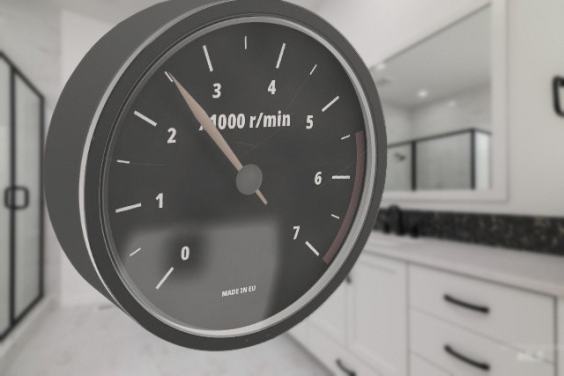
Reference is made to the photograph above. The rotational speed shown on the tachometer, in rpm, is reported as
2500 rpm
